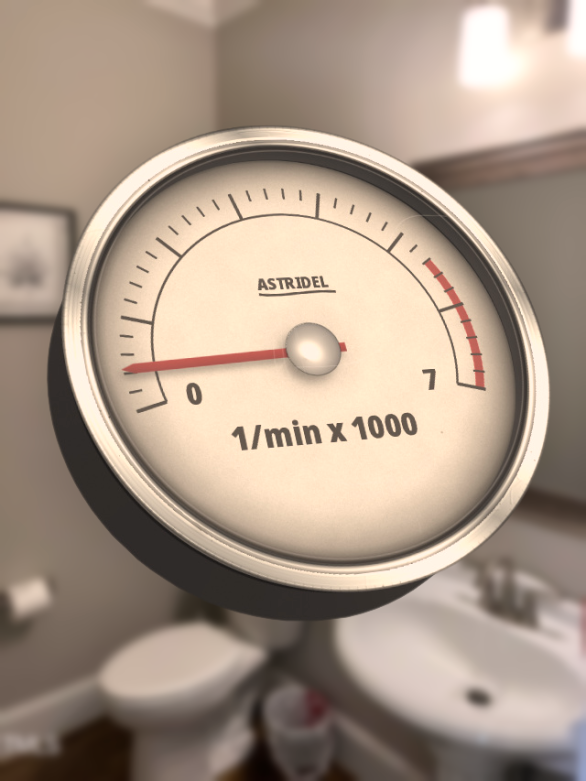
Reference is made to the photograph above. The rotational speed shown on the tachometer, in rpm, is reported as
400 rpm
